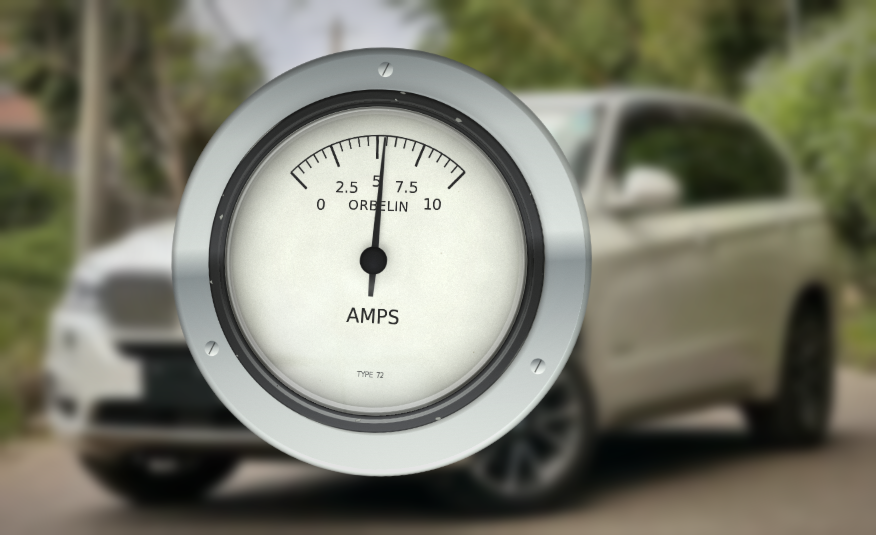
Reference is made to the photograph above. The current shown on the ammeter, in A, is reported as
5.5 A
